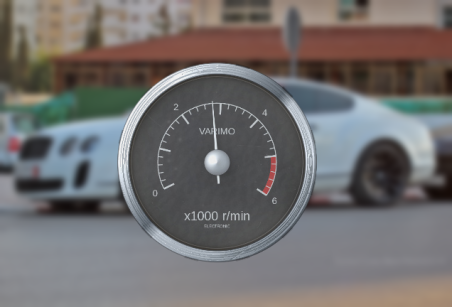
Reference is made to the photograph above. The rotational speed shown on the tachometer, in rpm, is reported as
2800 rpm
